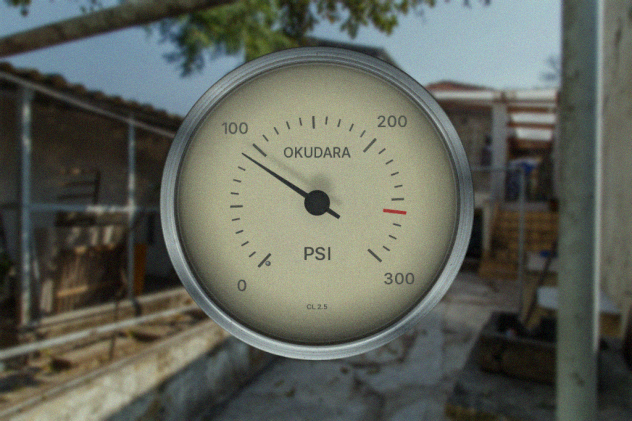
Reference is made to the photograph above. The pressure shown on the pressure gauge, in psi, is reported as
90 psi
